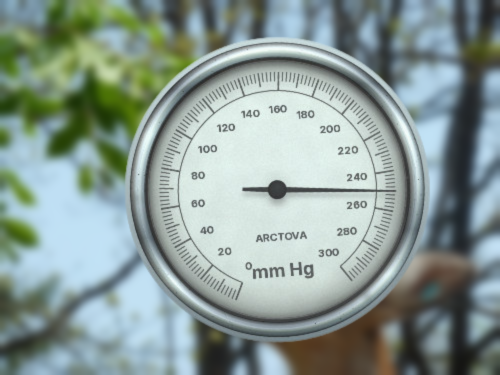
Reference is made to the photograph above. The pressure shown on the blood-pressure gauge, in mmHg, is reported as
250 mmHg
